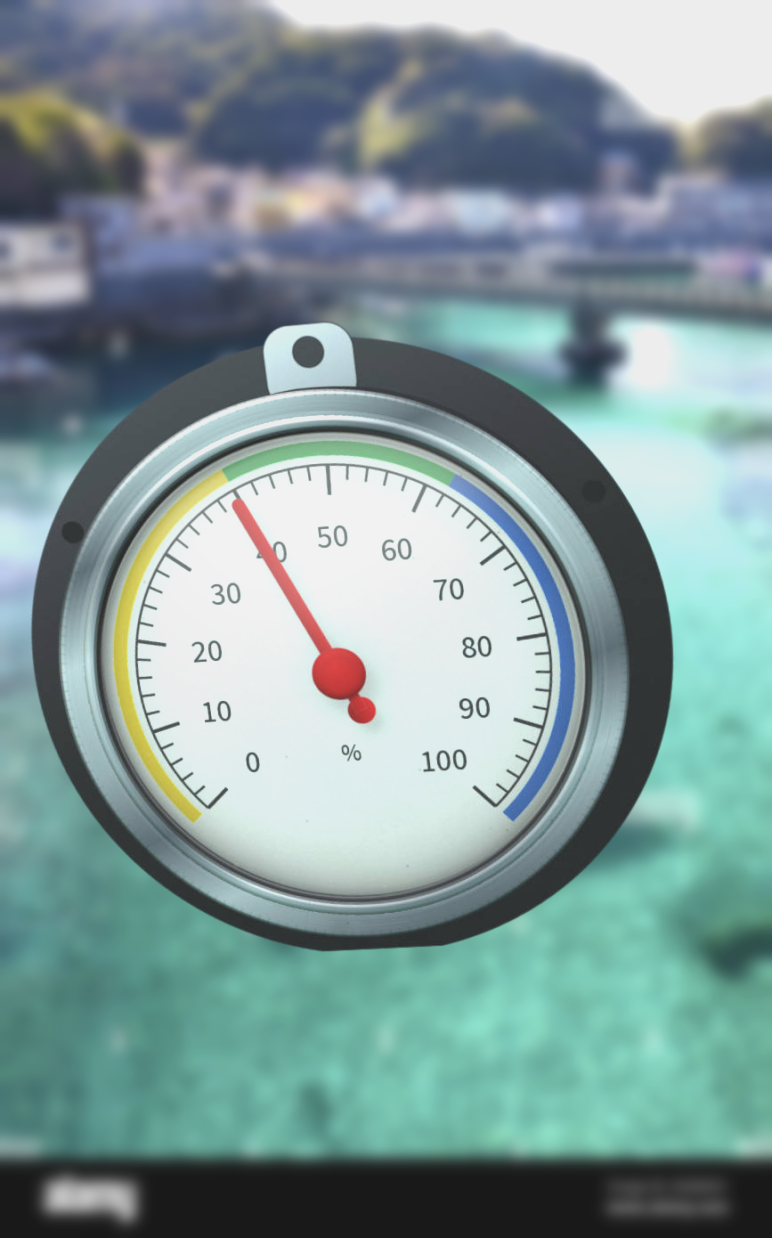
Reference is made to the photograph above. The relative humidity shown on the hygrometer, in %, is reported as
40 %
